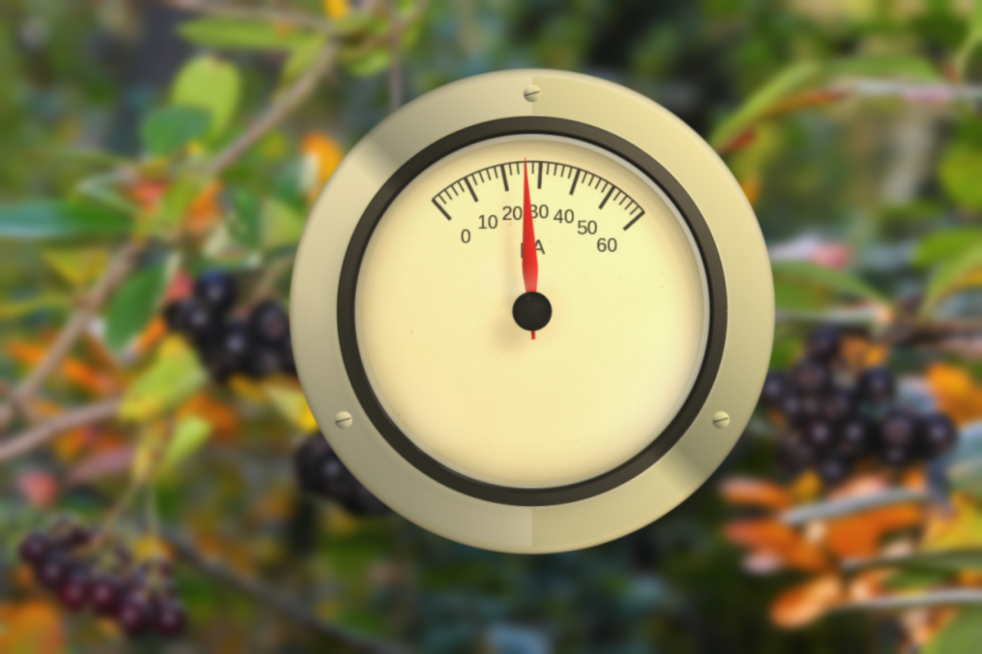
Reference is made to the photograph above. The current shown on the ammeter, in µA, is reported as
26 µA
